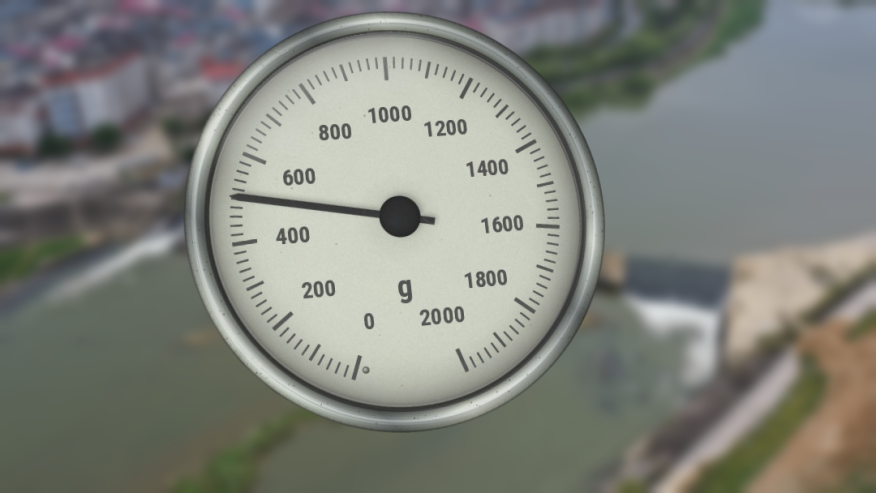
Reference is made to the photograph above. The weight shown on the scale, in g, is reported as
500 g
